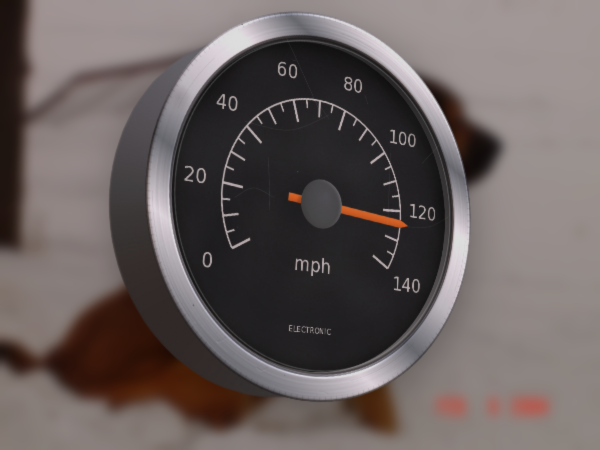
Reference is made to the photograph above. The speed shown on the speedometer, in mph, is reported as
125 mph
